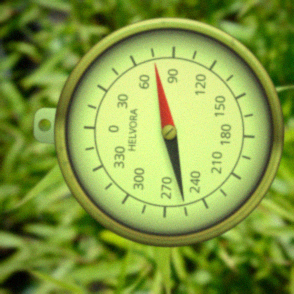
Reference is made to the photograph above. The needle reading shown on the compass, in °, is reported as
75 °
